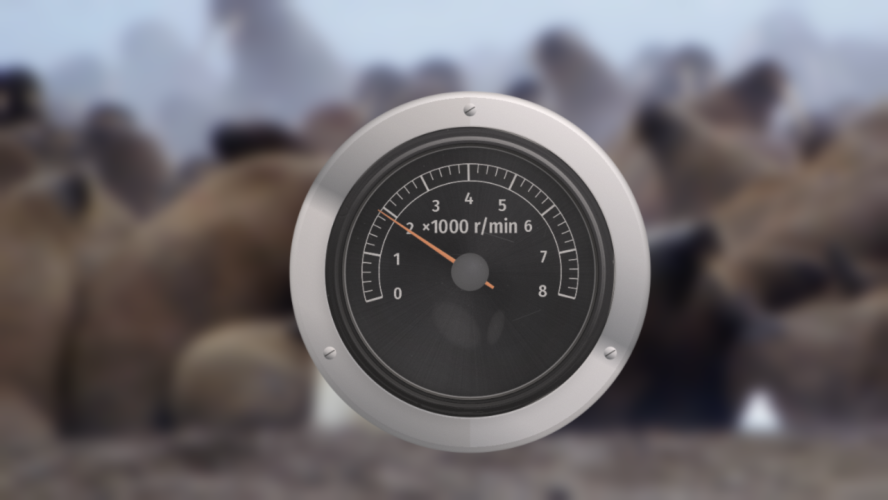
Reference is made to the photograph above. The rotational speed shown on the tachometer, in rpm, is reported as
1900 rpm
